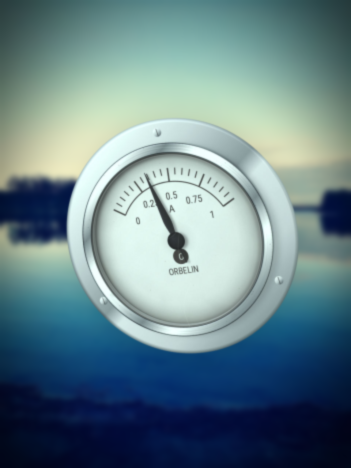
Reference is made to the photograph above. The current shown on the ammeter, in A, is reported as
0.35 A
